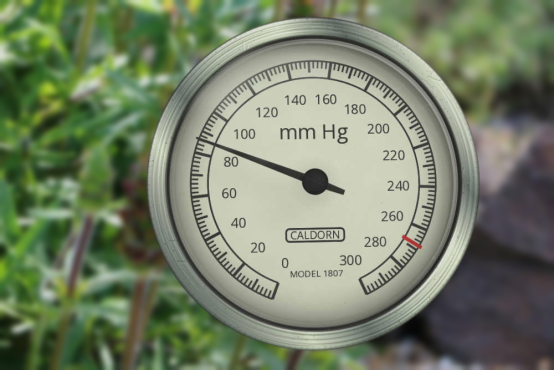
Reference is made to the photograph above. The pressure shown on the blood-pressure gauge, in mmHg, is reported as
86 mmHg
